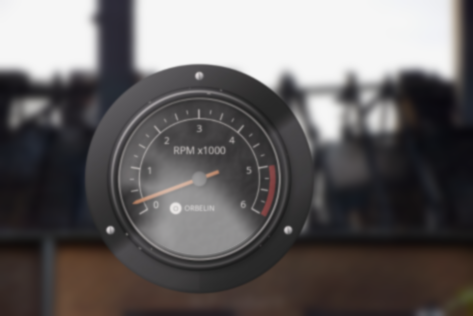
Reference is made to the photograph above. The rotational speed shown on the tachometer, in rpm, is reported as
250 rpm
